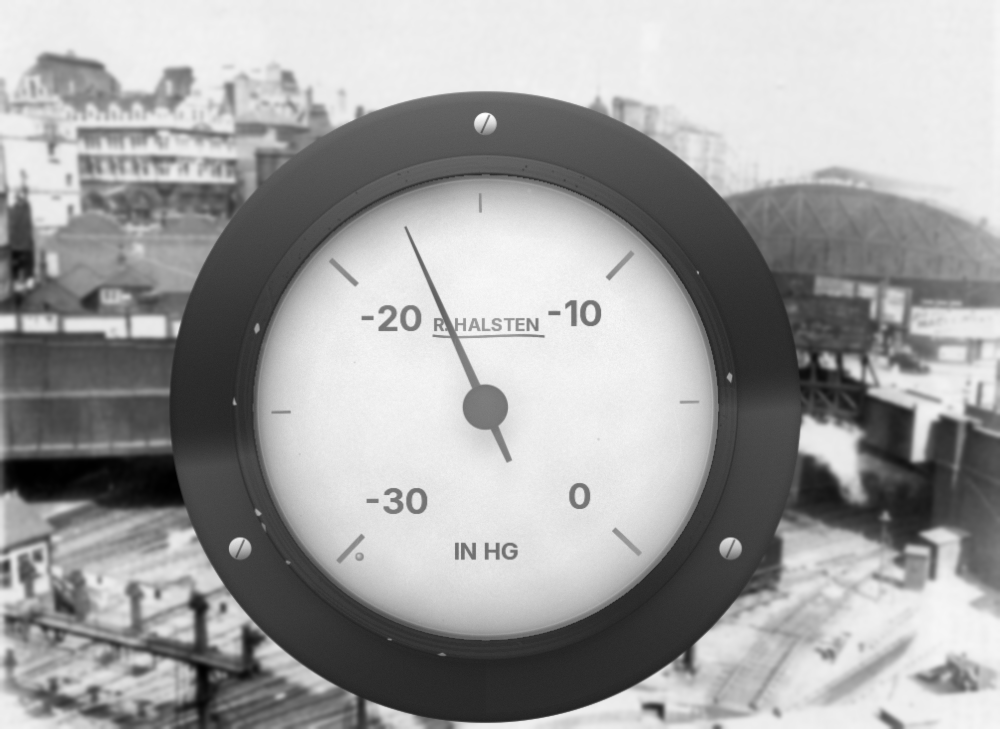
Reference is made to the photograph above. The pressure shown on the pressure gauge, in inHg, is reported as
-17.5 inHg
